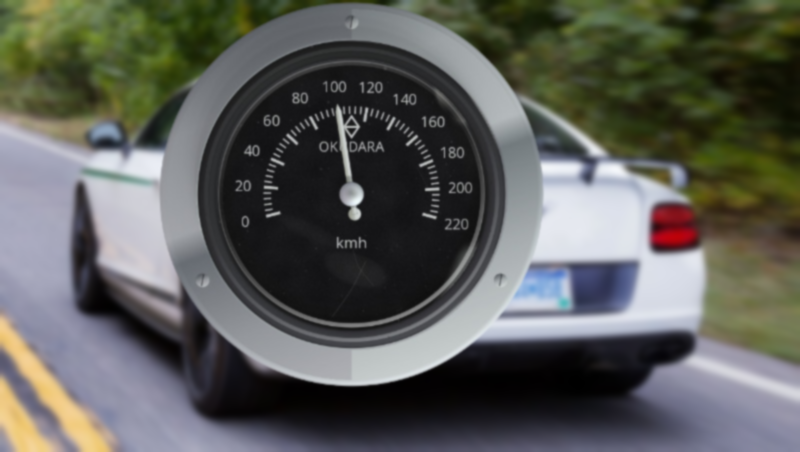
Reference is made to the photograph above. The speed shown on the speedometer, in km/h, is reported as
100 km/h
